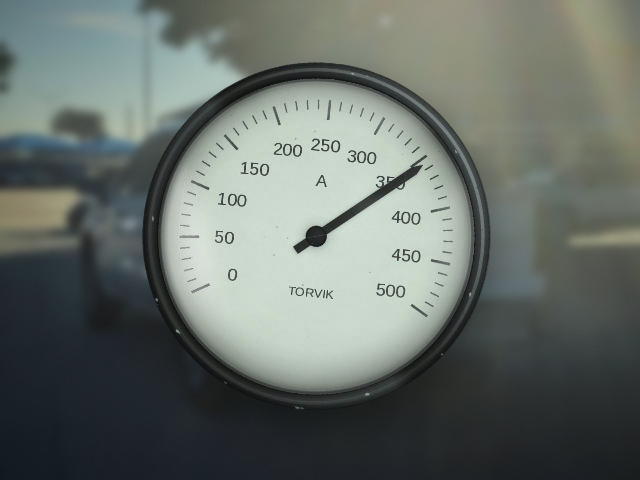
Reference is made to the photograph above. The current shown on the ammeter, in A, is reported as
355 A
